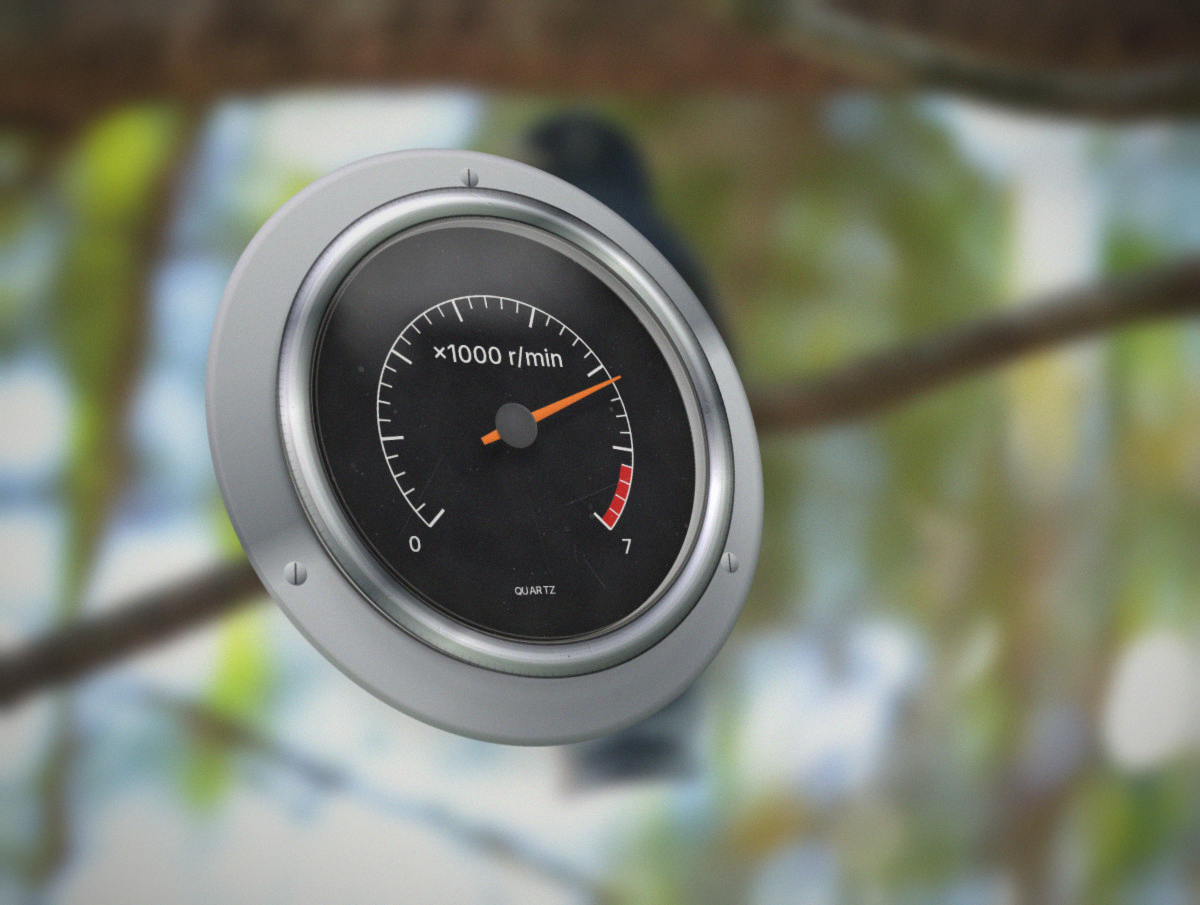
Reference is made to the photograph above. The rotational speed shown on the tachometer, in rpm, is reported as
5200 rpm
